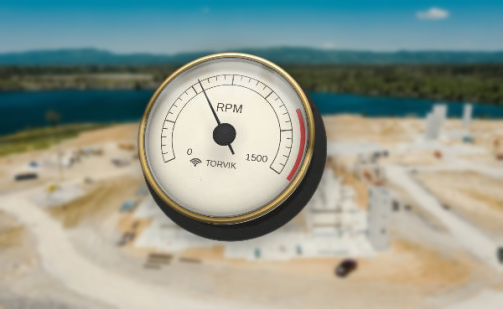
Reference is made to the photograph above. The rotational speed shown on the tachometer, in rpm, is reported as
550 rpm
